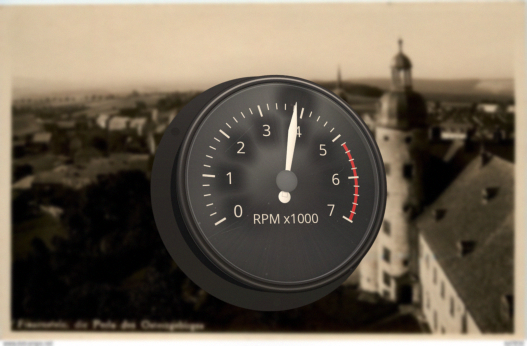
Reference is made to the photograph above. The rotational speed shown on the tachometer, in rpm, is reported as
3800 rpm
